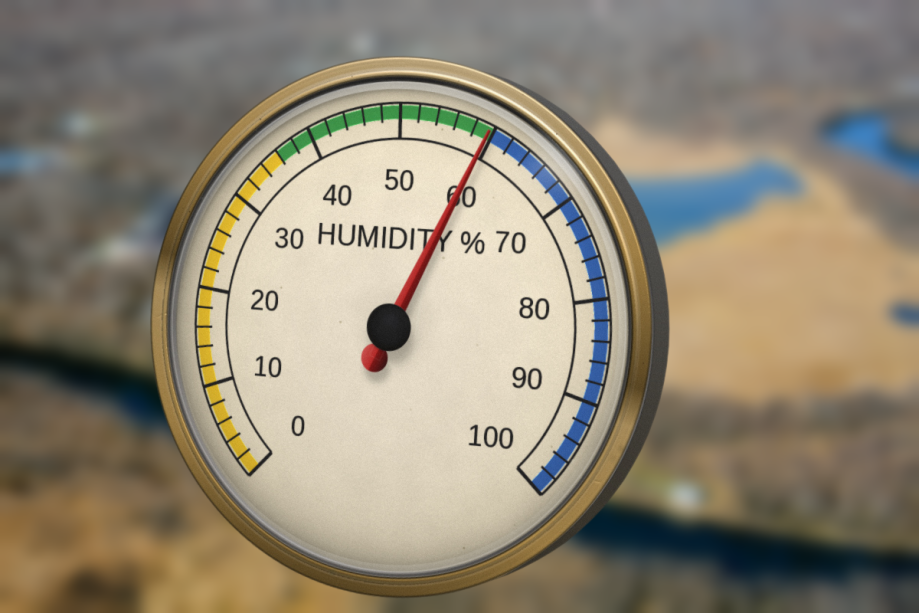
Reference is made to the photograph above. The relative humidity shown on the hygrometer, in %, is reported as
60 %
